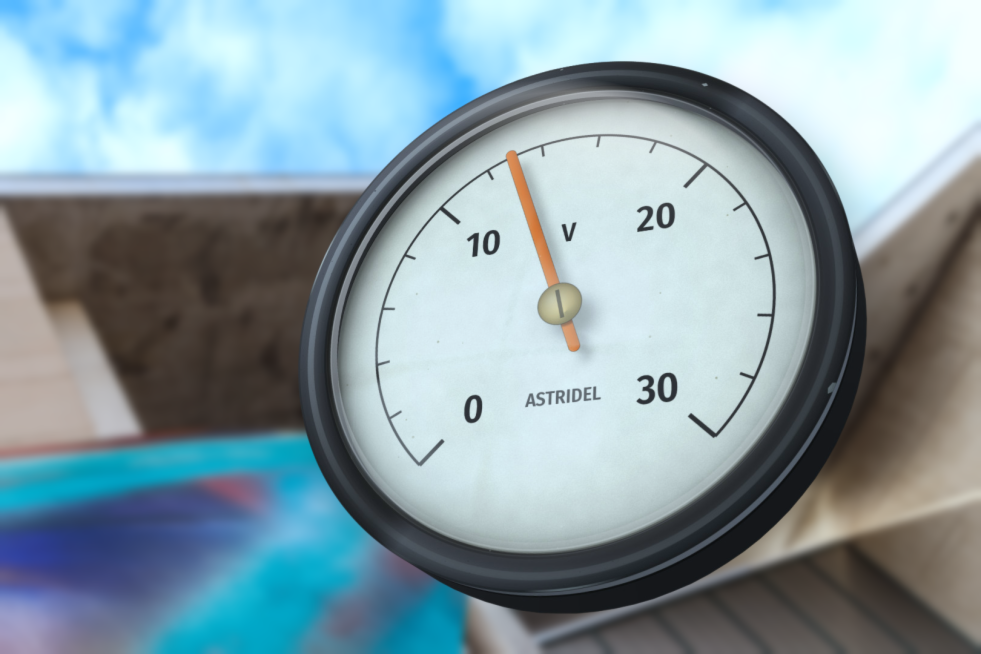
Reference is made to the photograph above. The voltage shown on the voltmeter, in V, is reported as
13 V
